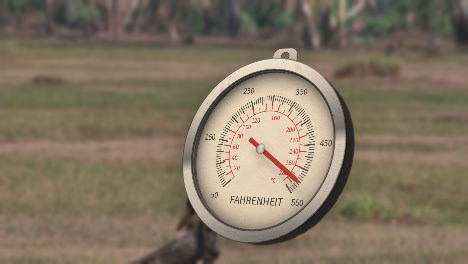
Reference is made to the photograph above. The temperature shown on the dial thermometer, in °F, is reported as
525 °F
